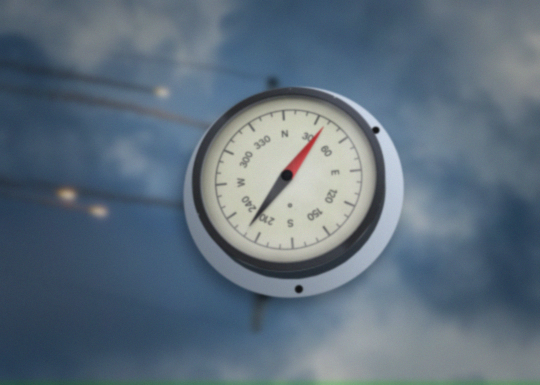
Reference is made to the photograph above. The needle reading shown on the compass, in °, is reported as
40 °
